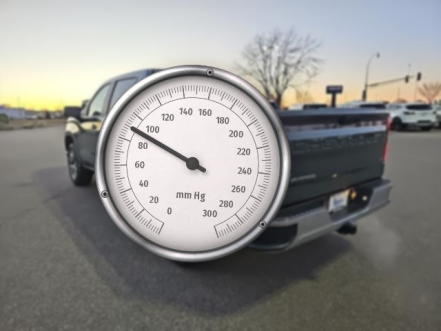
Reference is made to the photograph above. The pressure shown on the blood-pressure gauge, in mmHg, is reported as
90 mmHg
